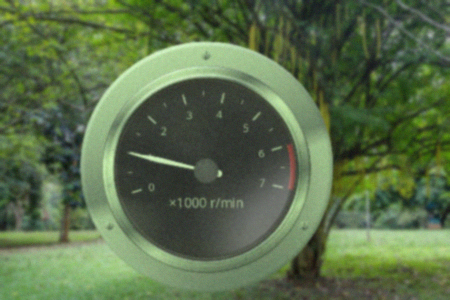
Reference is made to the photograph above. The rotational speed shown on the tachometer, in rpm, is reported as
1000 rpm
